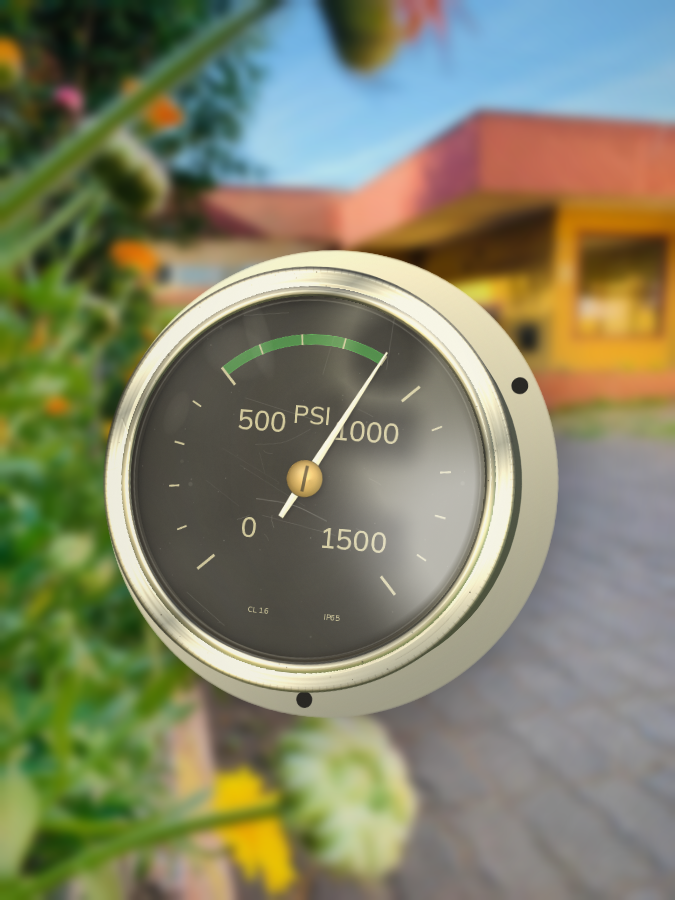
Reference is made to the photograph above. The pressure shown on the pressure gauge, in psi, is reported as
900 psi
